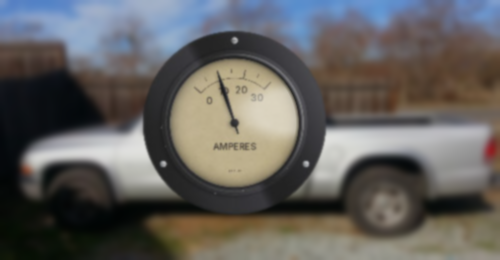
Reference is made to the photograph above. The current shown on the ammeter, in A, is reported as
10 A
